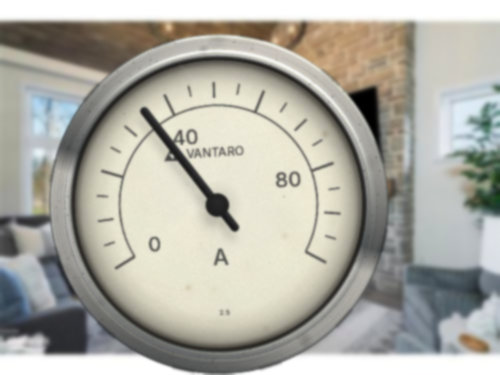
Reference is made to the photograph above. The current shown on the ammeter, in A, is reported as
35 A
